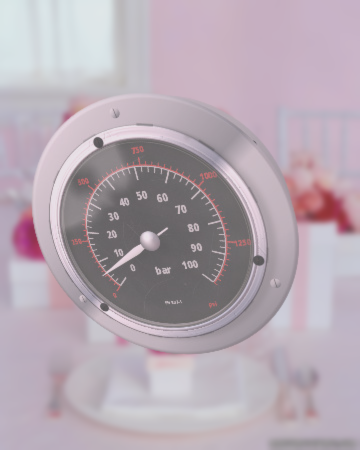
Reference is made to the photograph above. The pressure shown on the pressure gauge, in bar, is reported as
6 bar
